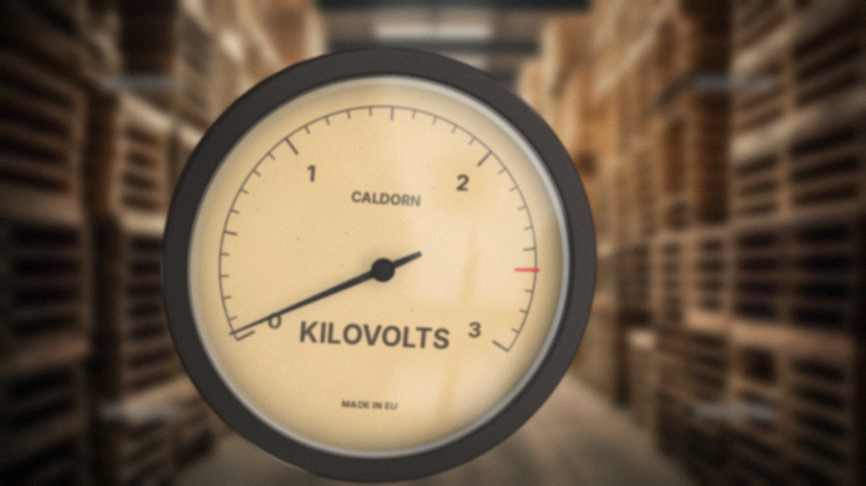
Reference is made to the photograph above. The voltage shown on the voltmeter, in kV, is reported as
0.05 kV
